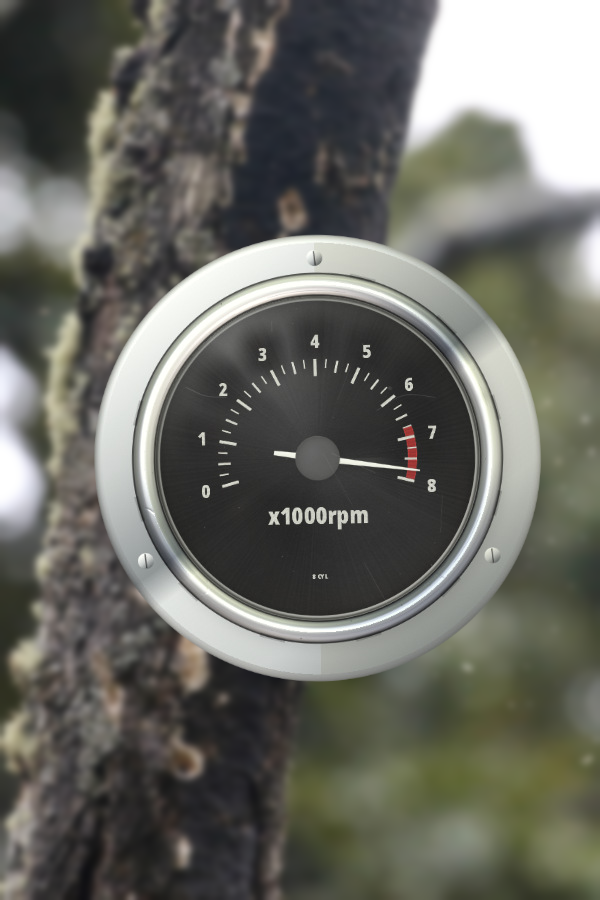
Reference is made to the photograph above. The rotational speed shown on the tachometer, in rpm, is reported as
7750 rpm
